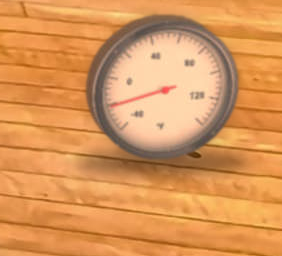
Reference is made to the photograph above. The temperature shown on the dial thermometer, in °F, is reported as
-20 °F
